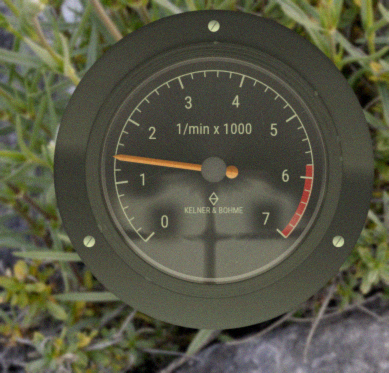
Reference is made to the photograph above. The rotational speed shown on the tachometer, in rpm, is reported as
1400 rpm
